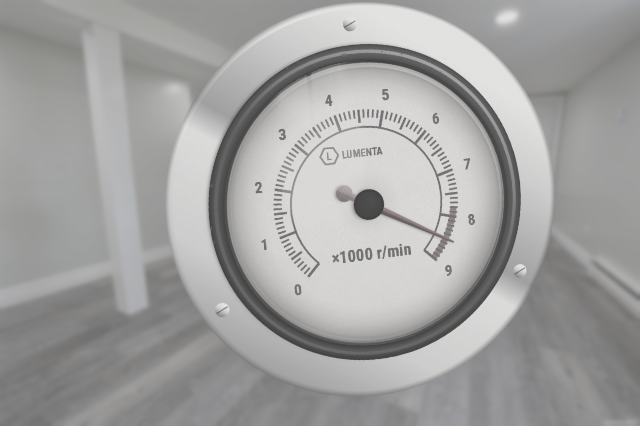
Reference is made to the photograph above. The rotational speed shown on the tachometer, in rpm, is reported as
8500 rpm
